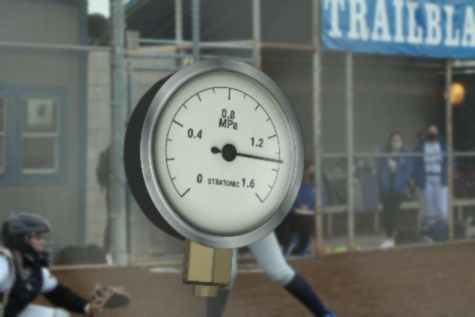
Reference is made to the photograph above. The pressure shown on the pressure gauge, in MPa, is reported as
1.35 MPa
